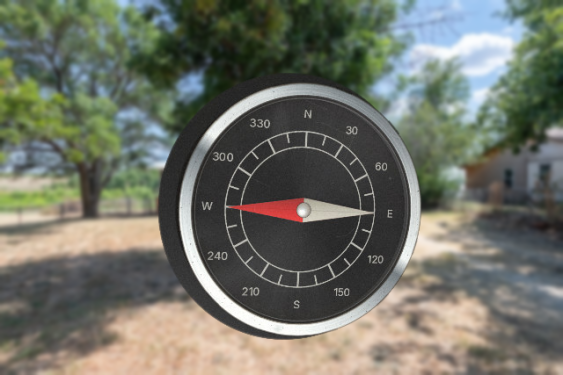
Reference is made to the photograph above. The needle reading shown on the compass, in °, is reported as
270 °
